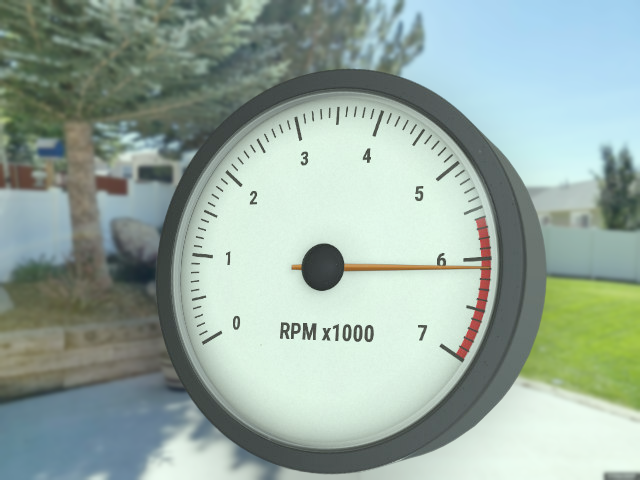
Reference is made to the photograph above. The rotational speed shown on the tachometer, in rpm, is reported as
6100 rpm
